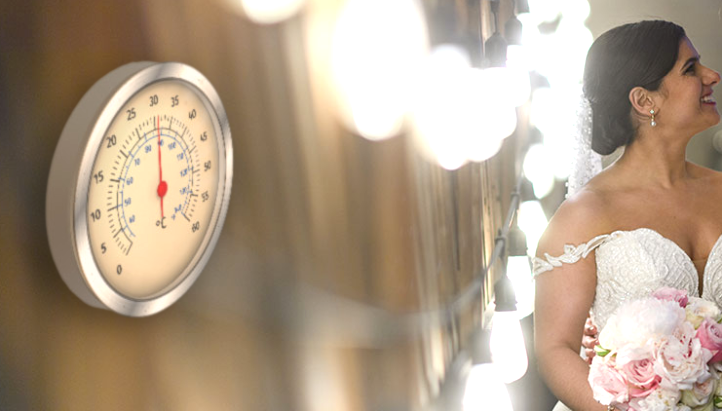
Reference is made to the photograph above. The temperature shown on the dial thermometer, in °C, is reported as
30 °C
